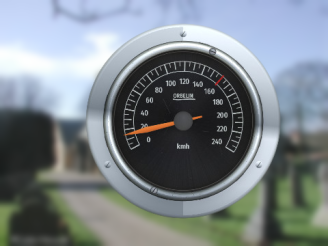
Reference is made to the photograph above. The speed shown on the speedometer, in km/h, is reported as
15 km/h
